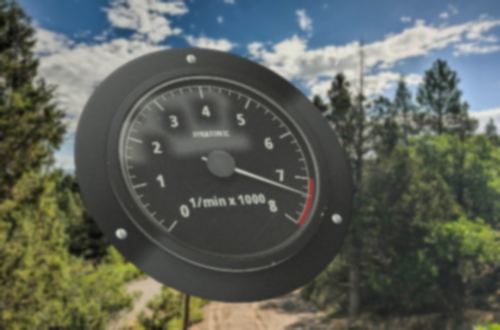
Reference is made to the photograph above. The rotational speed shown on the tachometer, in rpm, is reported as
7400 rpm
